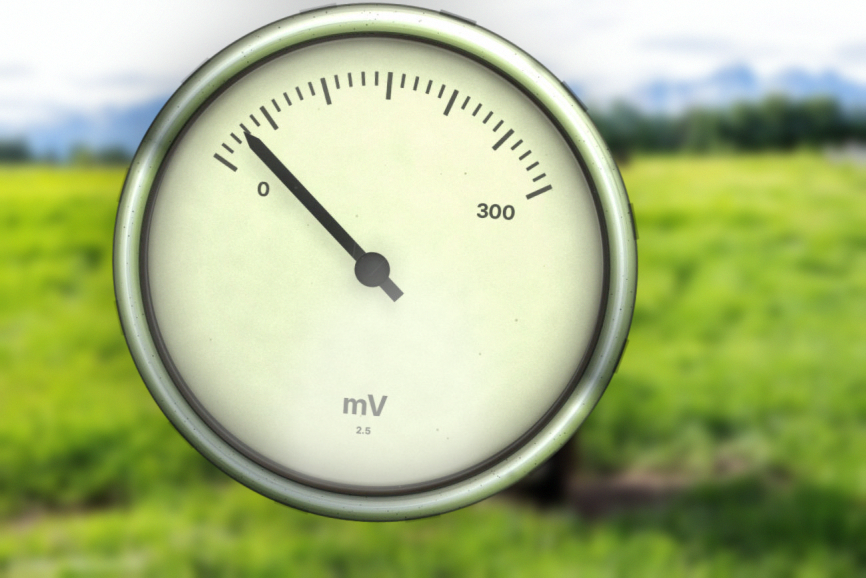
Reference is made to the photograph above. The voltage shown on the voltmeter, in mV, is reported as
30 mV
